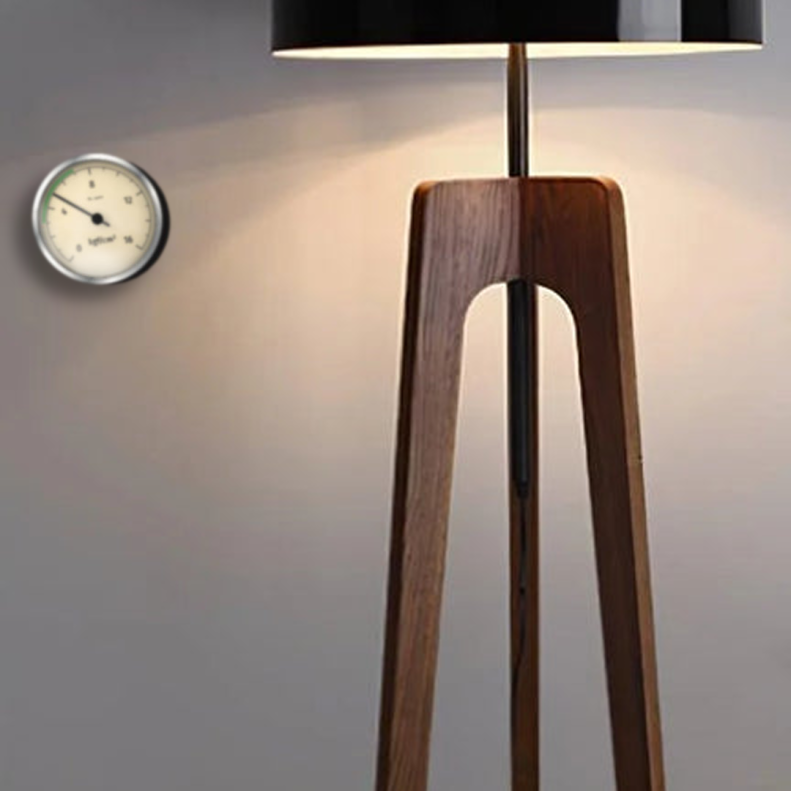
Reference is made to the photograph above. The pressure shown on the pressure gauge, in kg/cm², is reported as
5 kg/cm²
